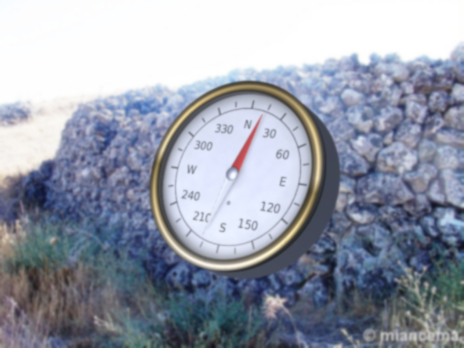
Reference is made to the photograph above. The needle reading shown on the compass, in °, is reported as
15 °
